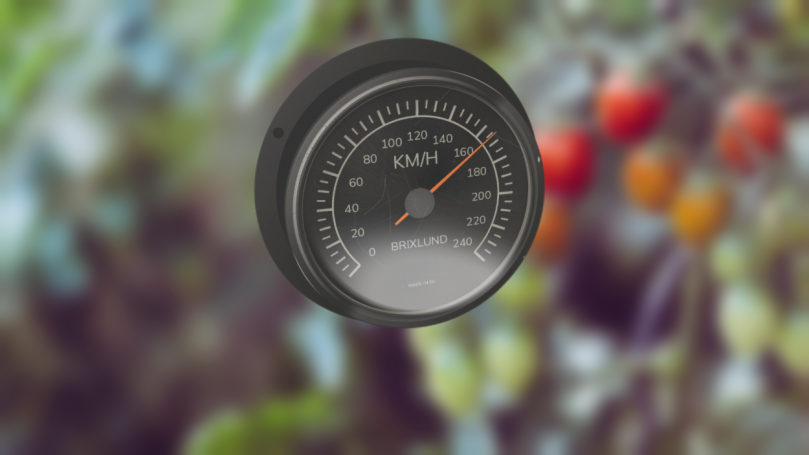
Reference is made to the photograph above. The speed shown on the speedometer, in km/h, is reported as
165 km/h
